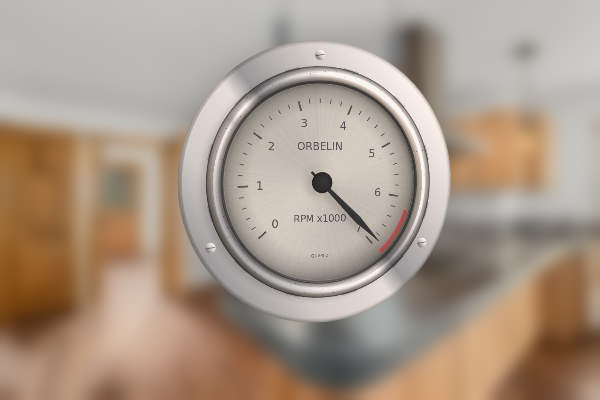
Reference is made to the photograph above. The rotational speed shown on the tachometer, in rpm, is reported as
6900 rpm
